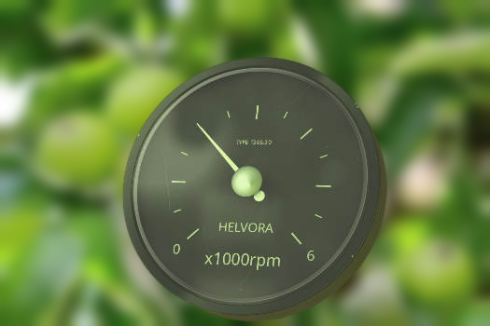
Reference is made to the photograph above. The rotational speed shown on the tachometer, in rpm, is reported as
2000 rpm
